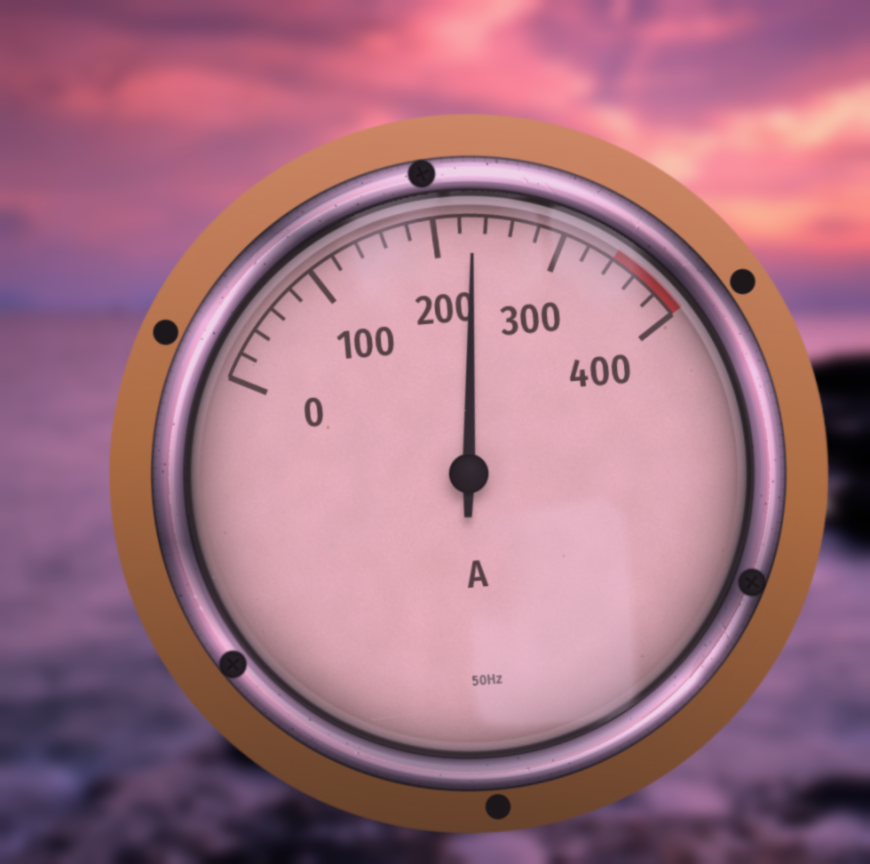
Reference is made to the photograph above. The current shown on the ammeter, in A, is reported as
230 A
